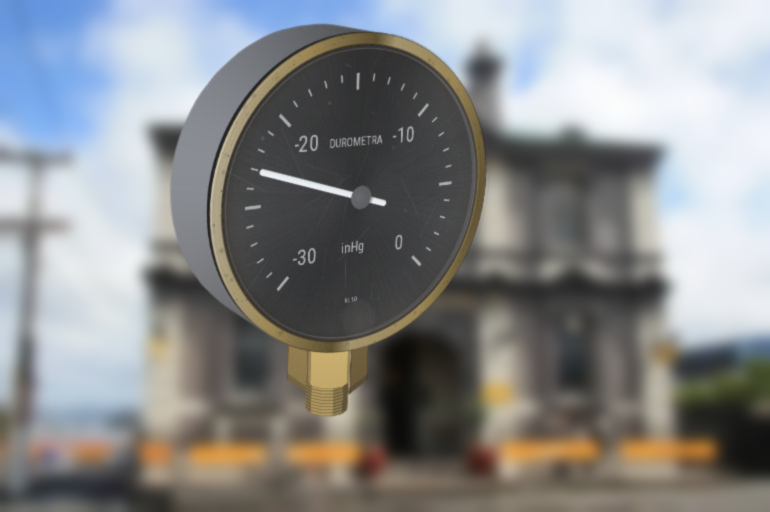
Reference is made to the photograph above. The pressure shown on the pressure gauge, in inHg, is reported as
-23 inHg
